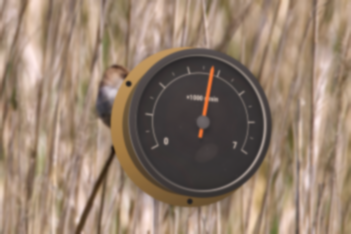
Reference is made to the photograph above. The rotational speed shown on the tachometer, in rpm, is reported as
3750 rpm
